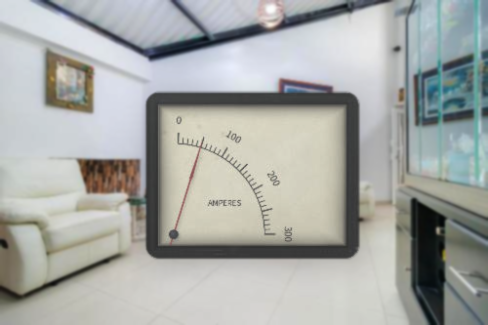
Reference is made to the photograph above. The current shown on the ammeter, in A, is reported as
50 A
